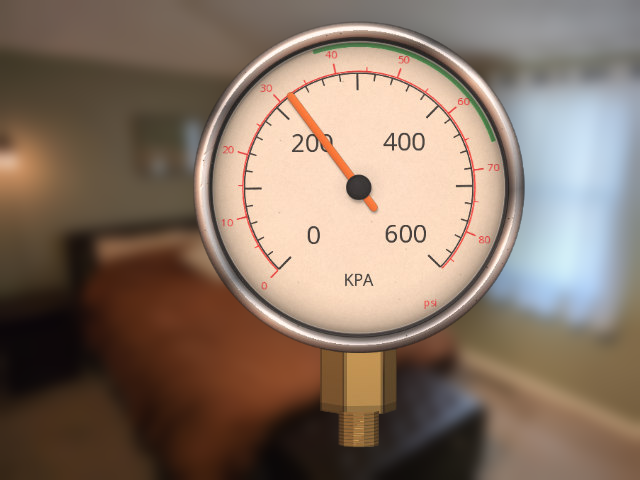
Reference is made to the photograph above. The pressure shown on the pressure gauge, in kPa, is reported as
220 kPa
